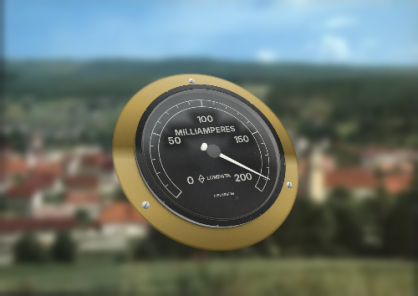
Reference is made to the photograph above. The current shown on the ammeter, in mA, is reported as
190 mA
